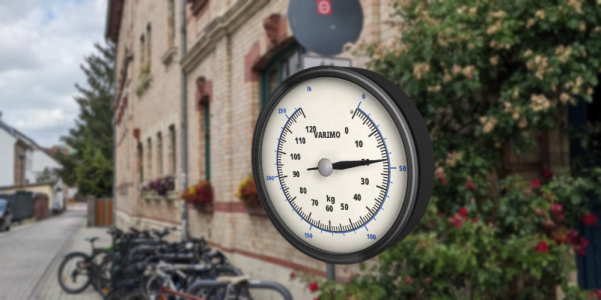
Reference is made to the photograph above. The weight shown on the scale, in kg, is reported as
20 kg
